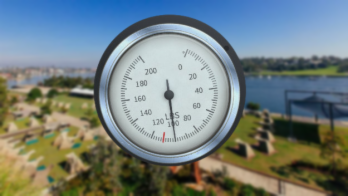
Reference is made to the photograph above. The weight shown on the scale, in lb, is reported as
100 lb
